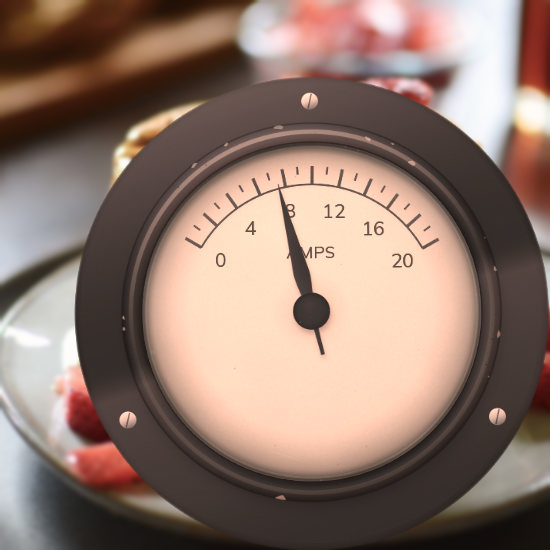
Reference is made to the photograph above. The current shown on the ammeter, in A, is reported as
7.5 A
